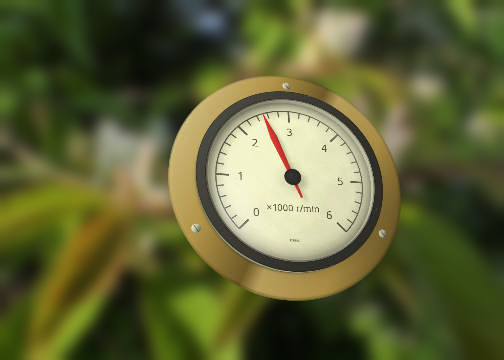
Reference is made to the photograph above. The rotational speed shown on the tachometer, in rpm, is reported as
2500 rpm
